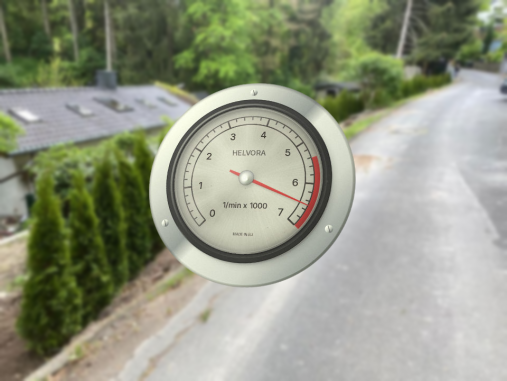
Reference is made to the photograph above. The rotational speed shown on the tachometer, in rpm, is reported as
6500 rpm
